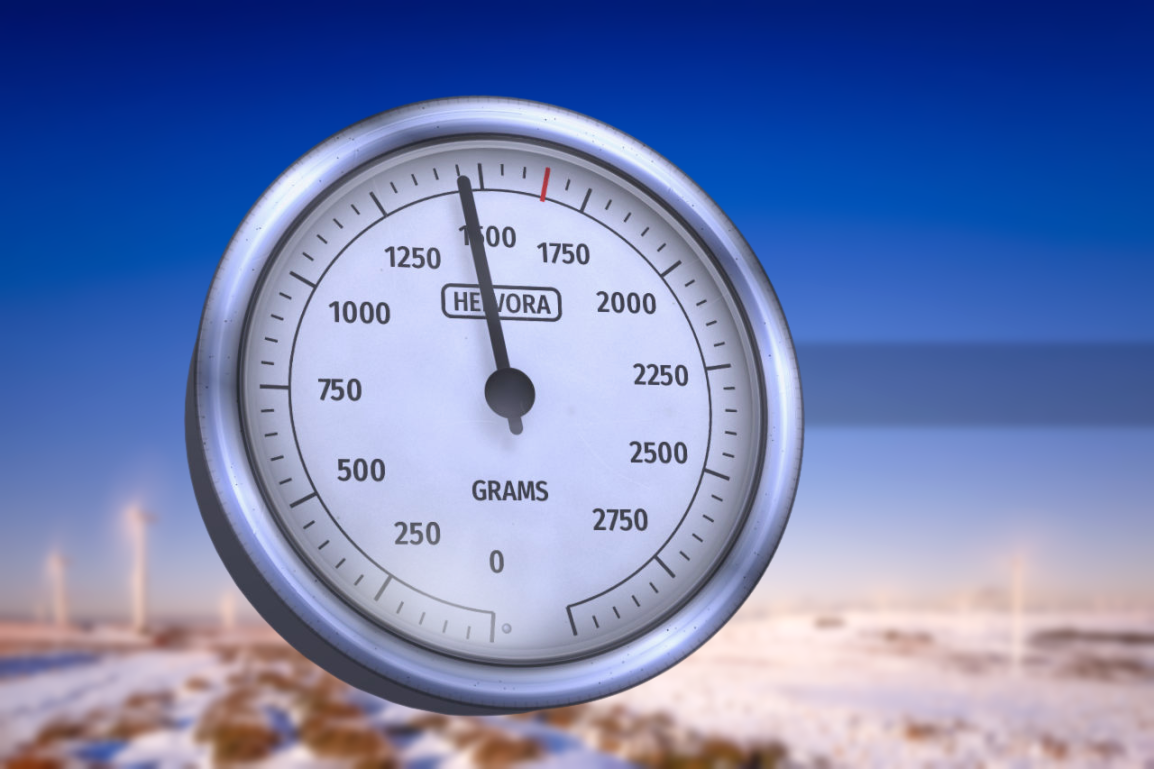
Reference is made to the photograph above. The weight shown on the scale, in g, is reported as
1450 g
